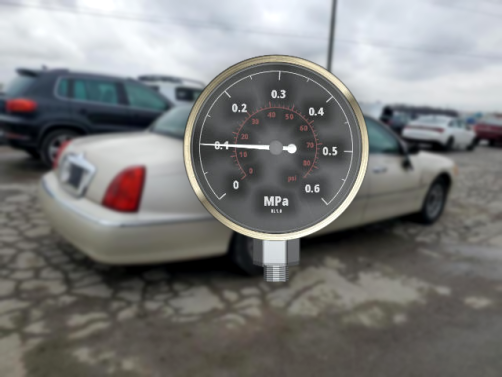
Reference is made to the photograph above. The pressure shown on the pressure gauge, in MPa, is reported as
0.1 MPa
